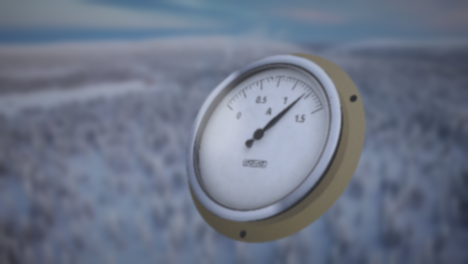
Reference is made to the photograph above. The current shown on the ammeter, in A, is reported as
1.25 A
